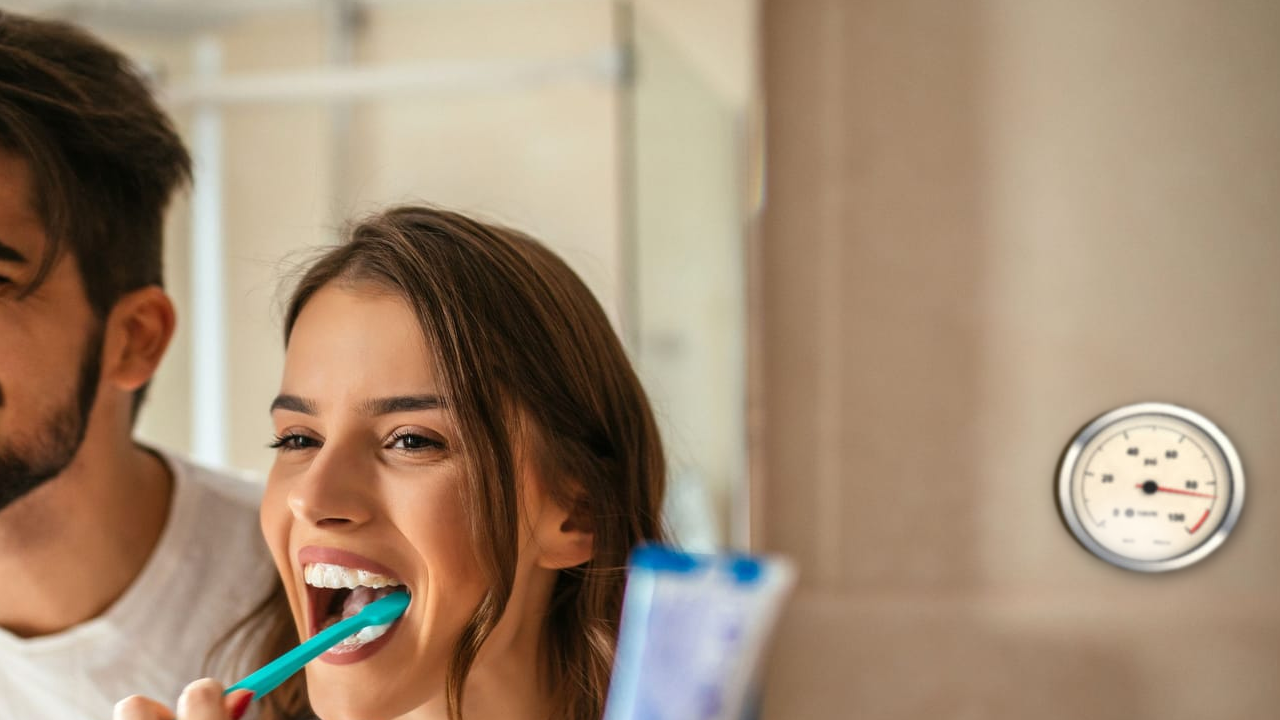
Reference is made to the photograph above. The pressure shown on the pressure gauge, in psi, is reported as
85 psi
